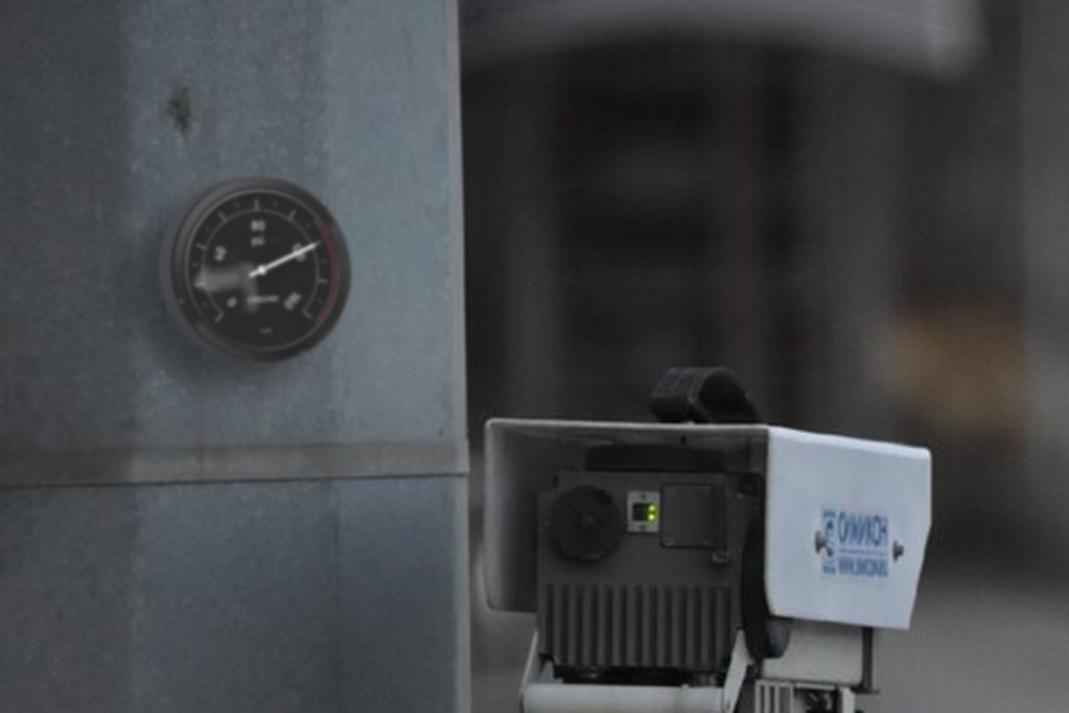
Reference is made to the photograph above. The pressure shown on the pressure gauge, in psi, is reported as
120 psi
